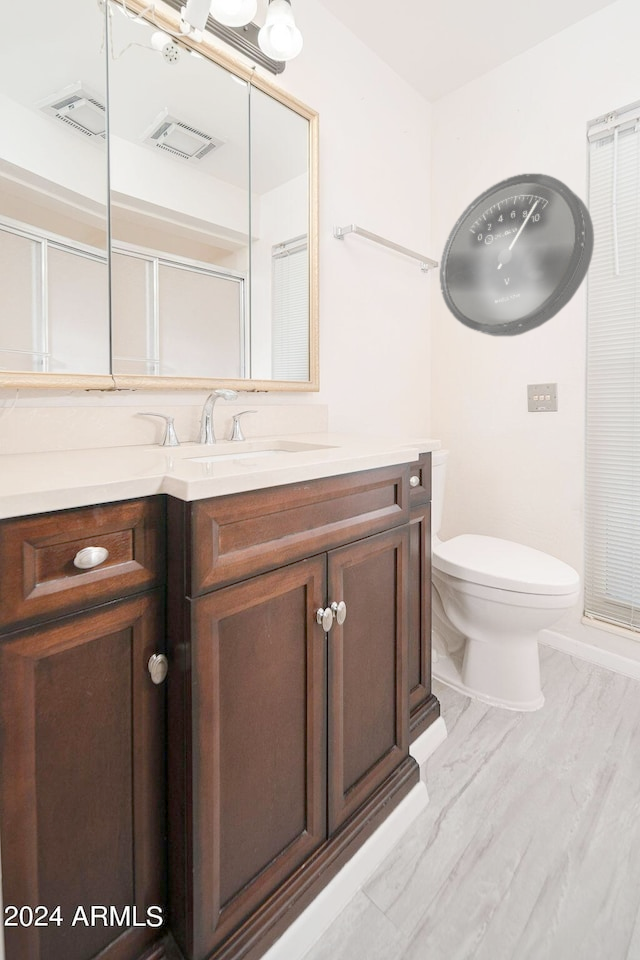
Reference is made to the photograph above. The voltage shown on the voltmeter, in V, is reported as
9 V
